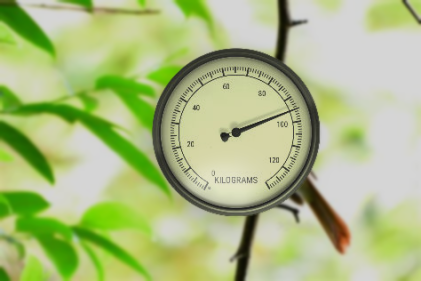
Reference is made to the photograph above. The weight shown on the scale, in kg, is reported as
95 kg
